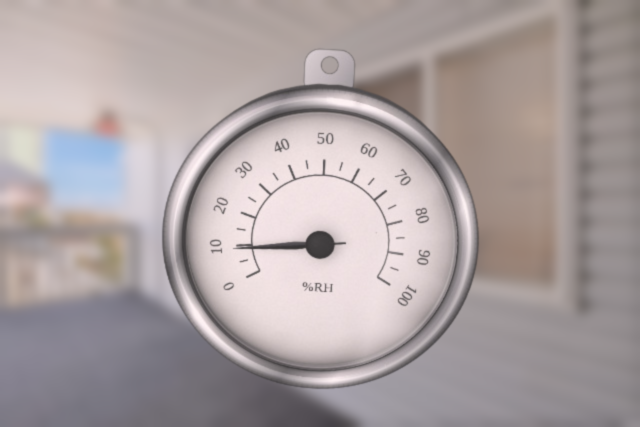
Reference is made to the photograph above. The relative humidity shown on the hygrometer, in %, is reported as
10 %
